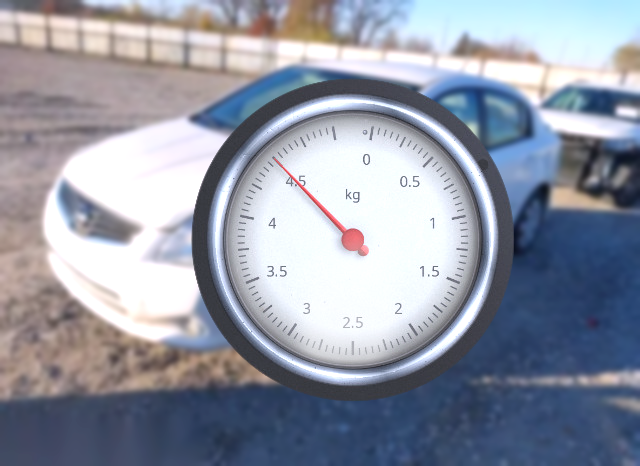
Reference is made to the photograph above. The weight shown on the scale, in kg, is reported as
4.5 kg
